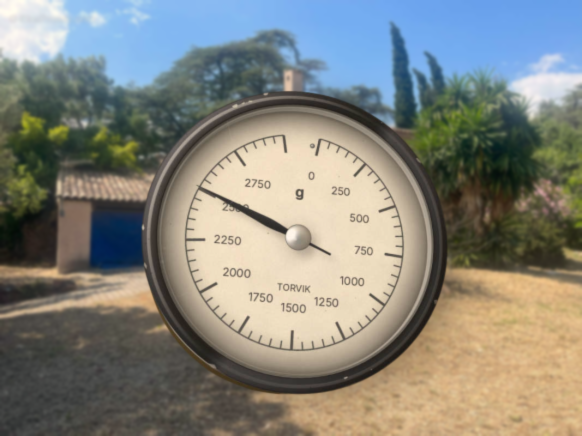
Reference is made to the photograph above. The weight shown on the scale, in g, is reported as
2500 g
